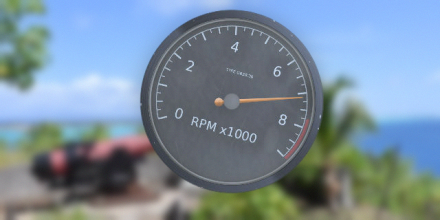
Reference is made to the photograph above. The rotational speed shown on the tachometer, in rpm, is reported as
7125 rpm
